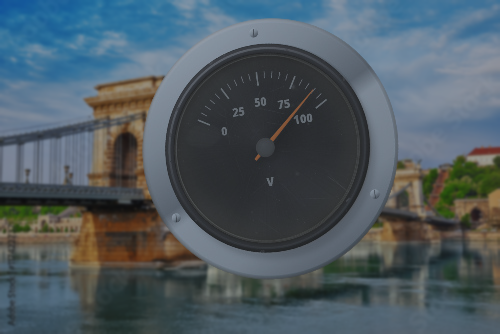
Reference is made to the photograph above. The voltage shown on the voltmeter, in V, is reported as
90 V
